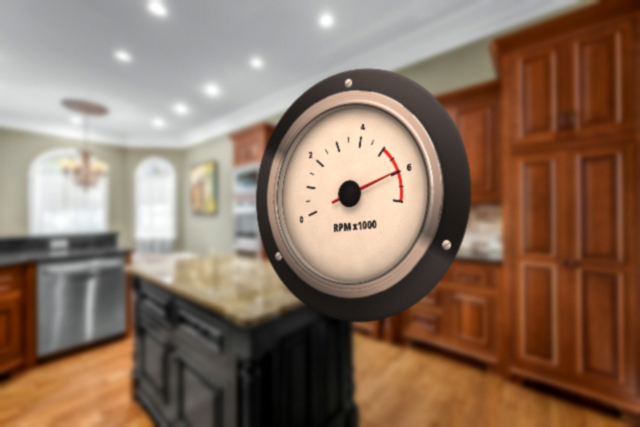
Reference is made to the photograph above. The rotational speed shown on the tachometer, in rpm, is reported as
6000 rpm
